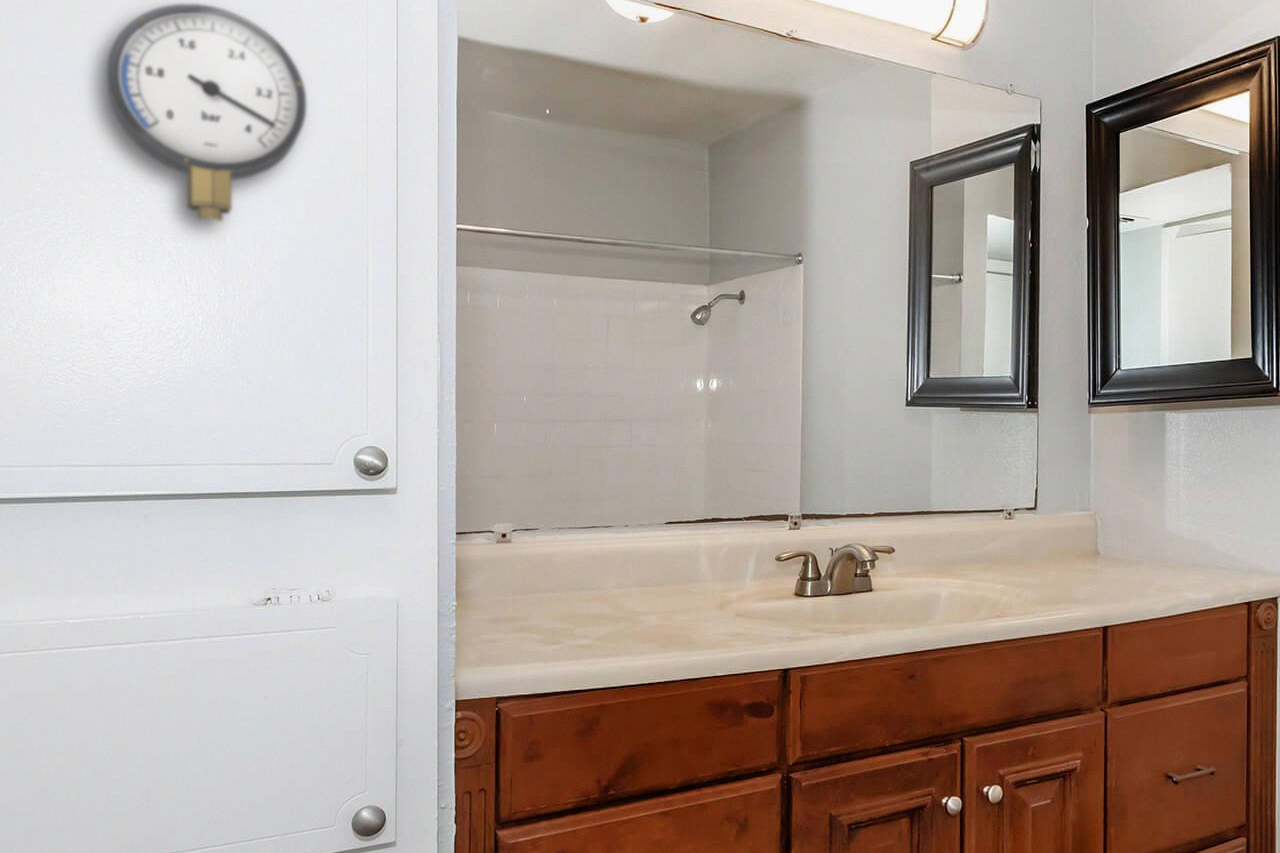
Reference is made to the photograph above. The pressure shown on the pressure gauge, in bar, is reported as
3.7 bar
